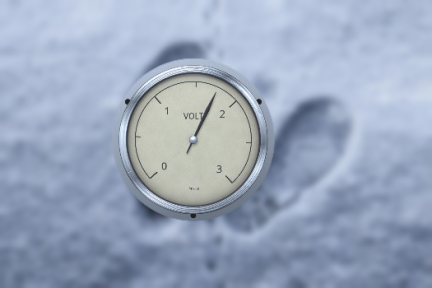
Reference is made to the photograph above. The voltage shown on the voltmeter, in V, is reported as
1.75 V
